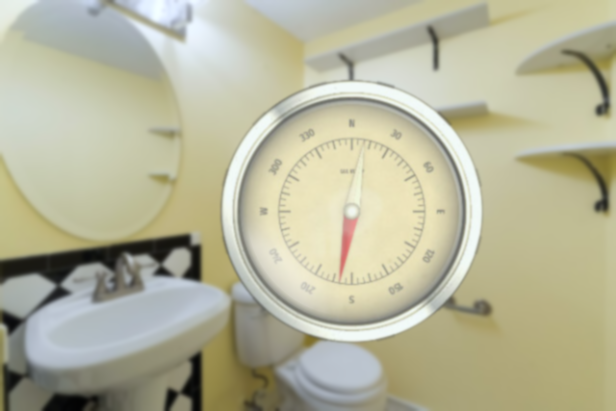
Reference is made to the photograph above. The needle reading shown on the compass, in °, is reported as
190 °
